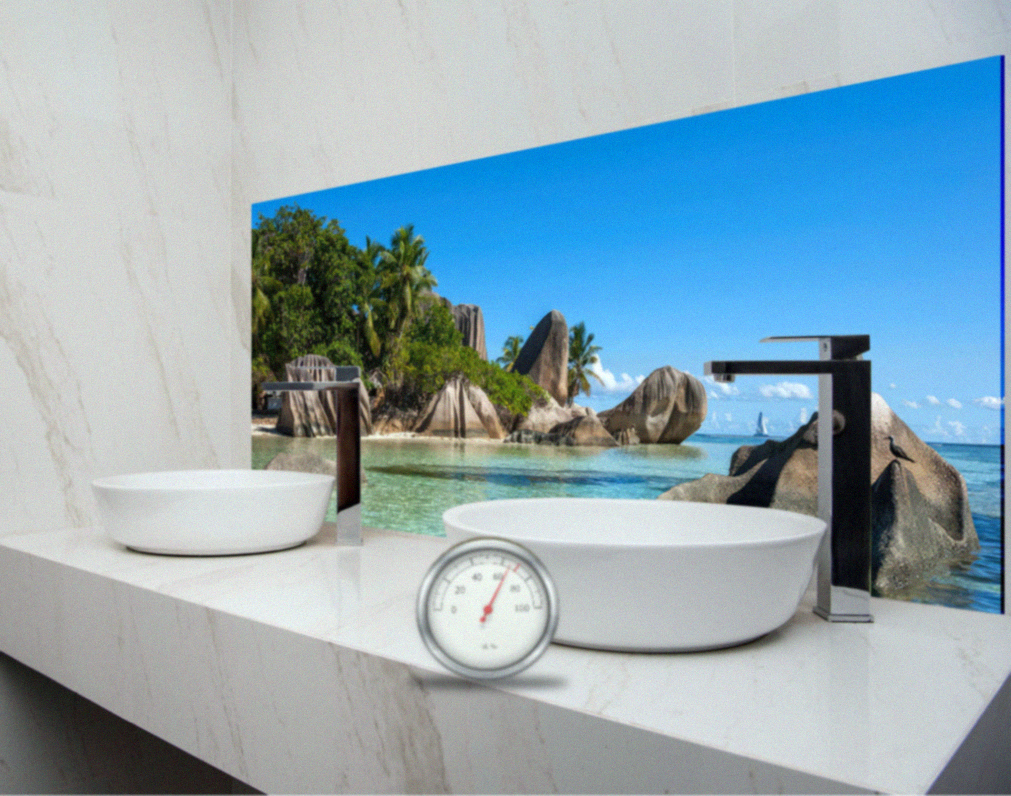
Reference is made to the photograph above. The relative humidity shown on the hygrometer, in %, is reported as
65 %
